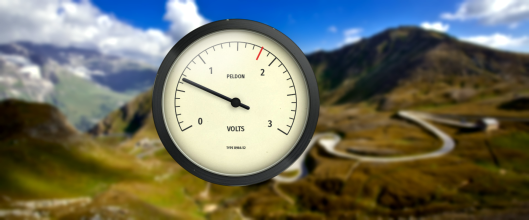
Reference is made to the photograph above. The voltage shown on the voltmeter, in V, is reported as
0.65 V
